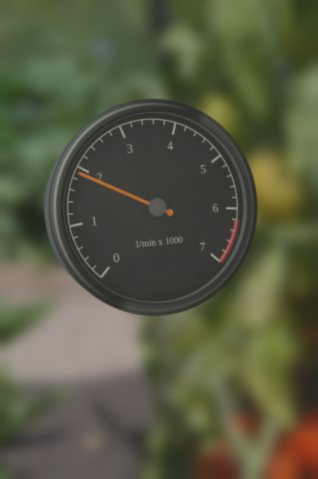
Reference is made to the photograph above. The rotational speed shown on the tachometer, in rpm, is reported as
1900 rpm
